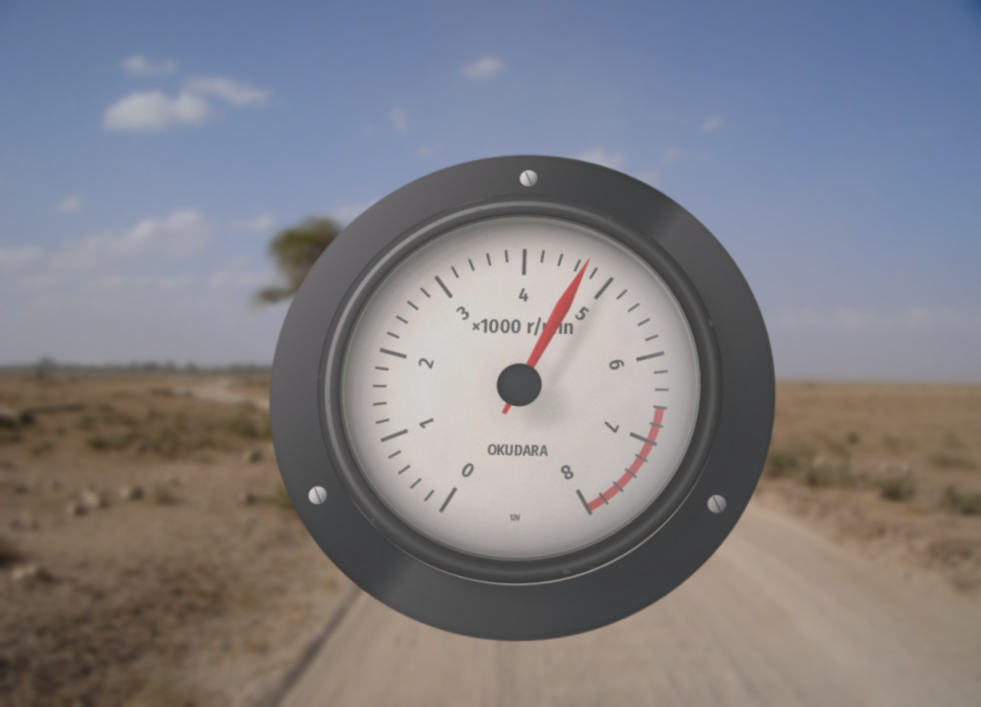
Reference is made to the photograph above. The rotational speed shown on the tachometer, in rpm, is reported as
4700 rpm
